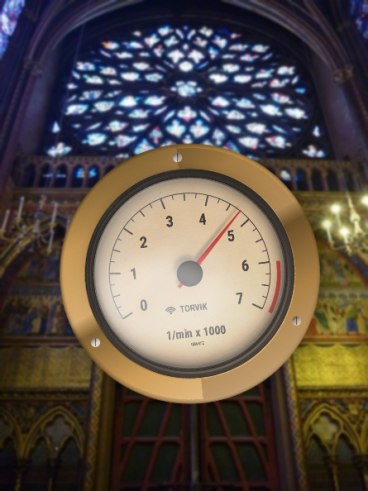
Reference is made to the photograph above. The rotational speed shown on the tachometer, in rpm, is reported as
4750 rpm
